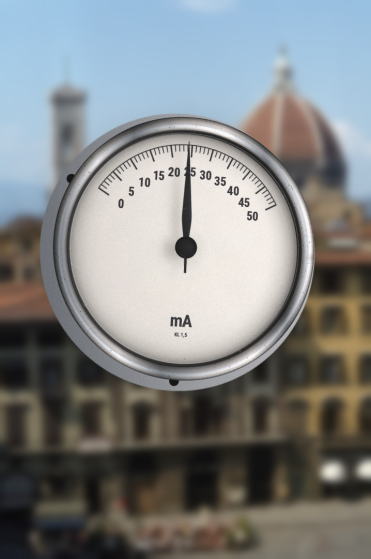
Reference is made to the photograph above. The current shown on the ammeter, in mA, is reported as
24 mA
